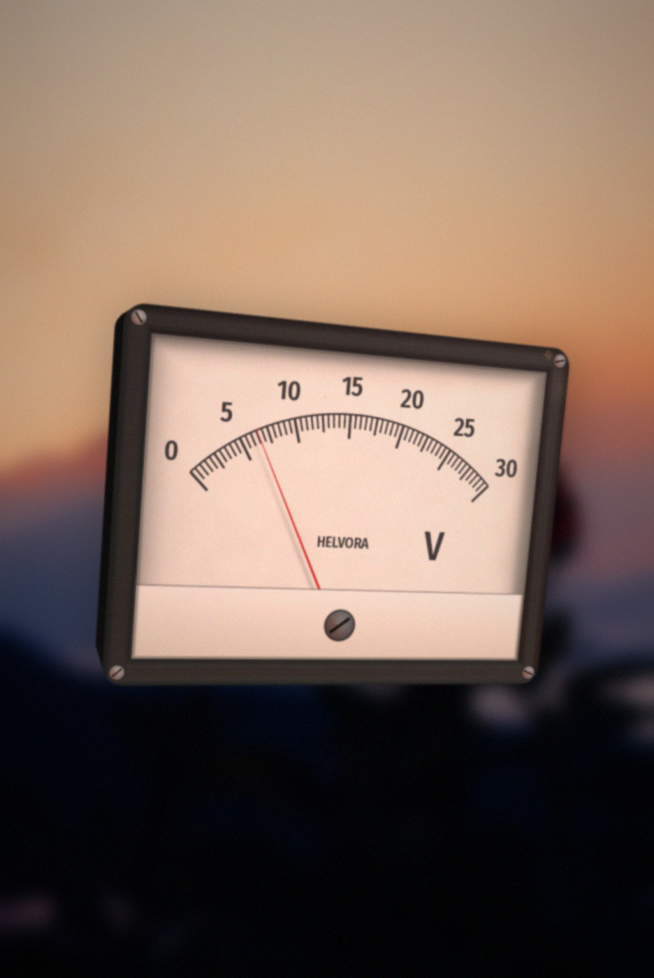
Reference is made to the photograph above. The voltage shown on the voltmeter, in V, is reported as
6.5 V
